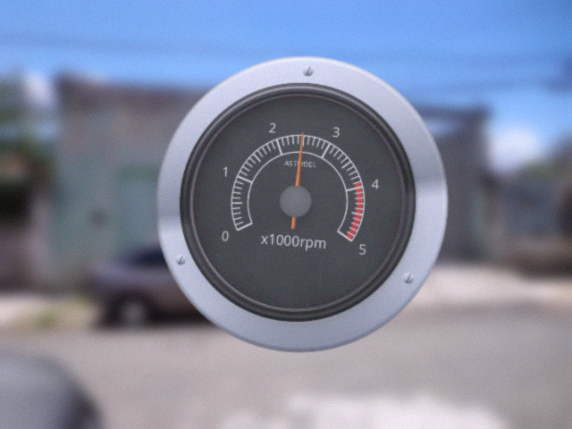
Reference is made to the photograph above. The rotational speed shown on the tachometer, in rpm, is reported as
2500 rpm
